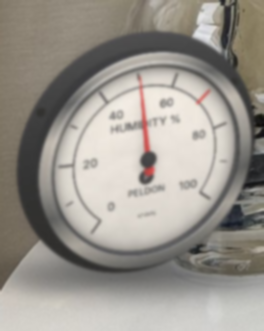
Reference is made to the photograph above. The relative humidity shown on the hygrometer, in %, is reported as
50 %
